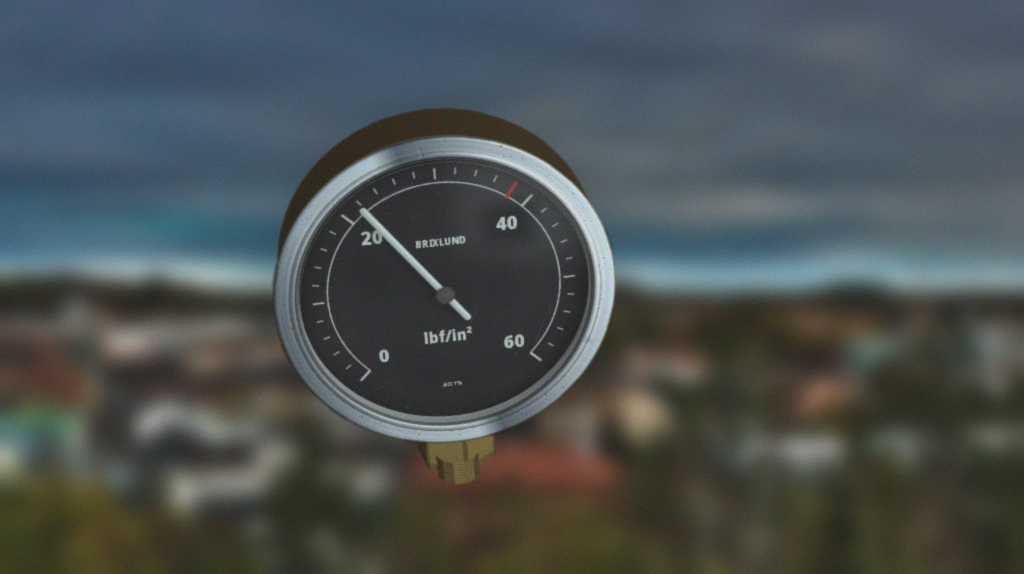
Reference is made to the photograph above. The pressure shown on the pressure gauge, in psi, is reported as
22 psi
